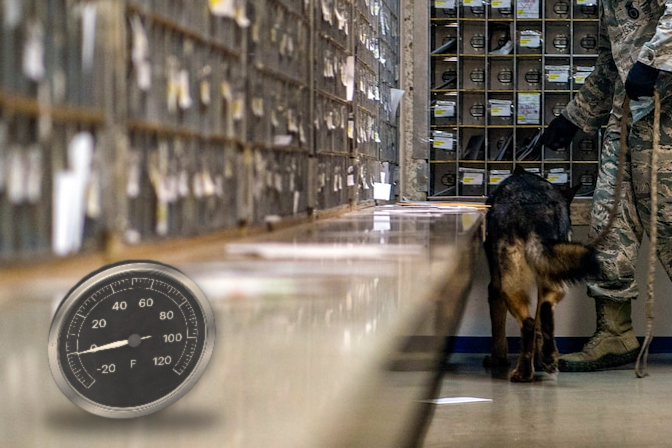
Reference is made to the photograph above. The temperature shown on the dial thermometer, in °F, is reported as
0 °F
